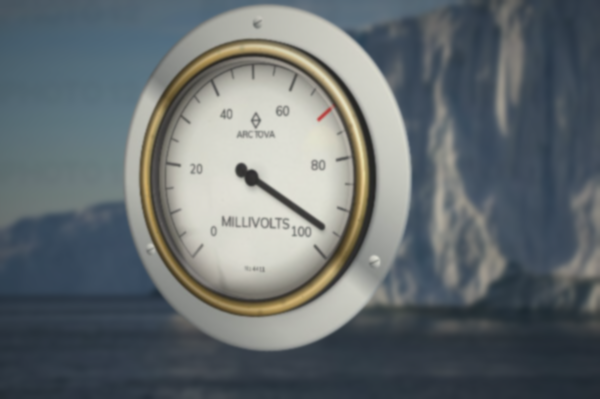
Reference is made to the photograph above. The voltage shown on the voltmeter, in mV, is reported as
95 mV
